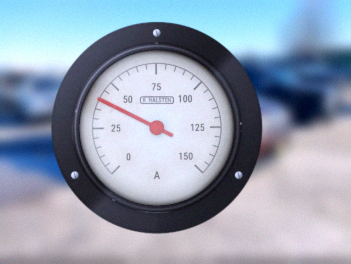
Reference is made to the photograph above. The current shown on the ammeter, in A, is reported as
40 A
